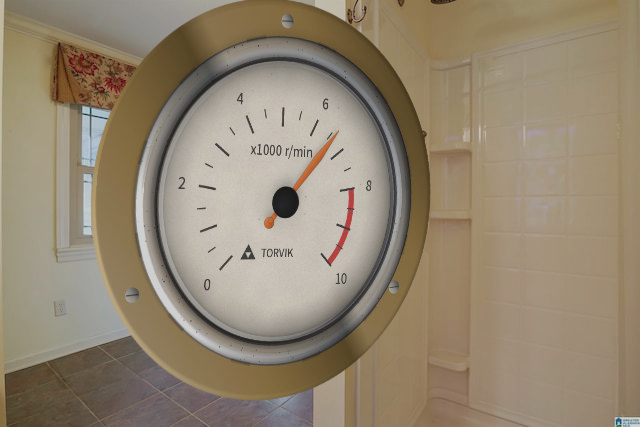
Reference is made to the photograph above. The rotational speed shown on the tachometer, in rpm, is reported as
6500 rpm
